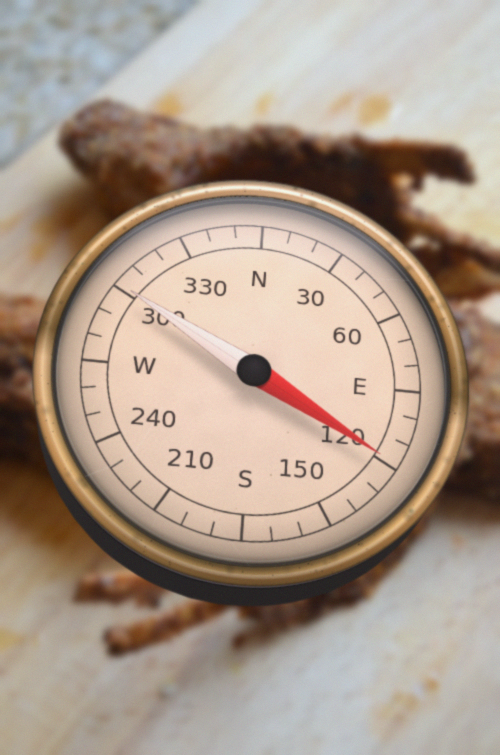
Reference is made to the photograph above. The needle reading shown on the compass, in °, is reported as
120 °
